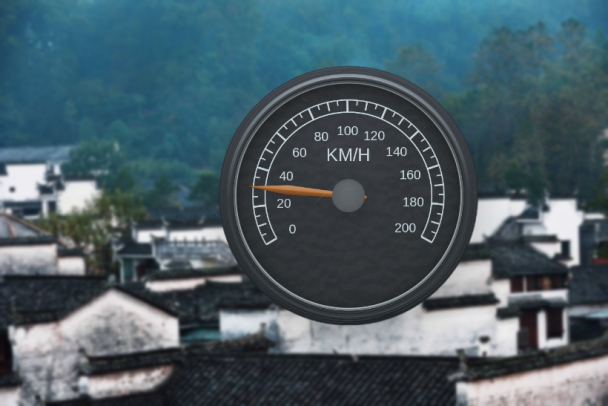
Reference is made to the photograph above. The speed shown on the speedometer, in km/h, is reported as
30 km/h
